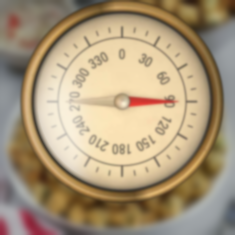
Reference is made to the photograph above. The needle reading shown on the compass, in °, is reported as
90 °
